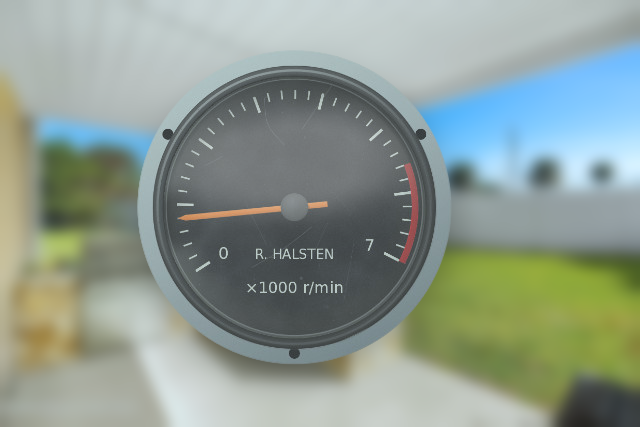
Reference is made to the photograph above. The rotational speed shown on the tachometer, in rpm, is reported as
800 rpm
